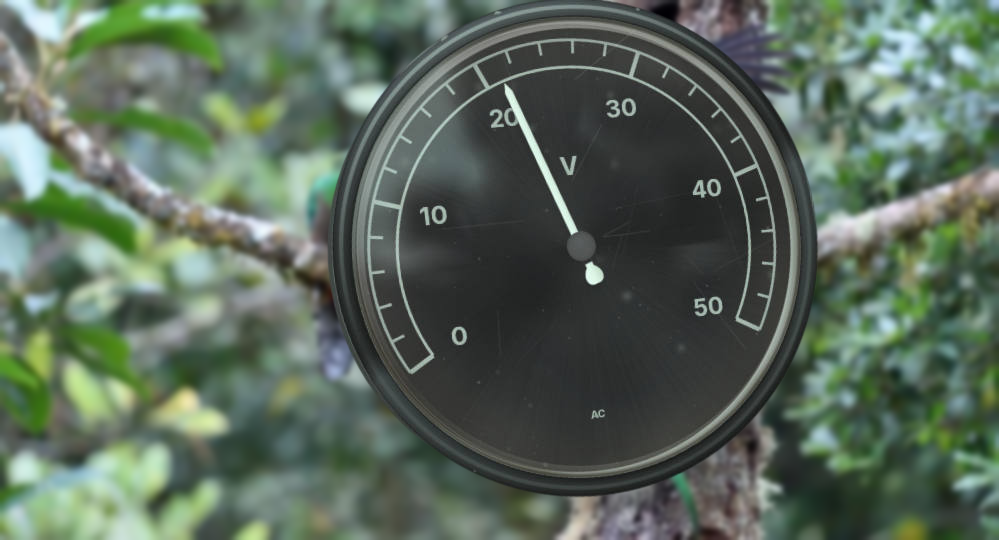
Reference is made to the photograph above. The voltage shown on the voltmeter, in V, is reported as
21 V
